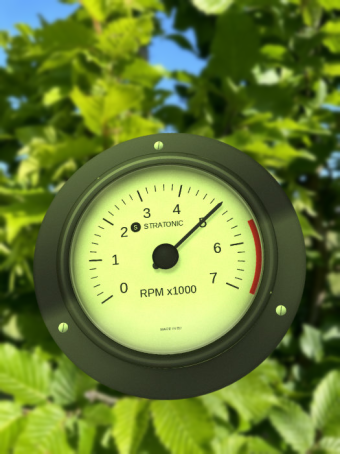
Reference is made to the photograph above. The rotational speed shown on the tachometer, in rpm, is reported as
5000 rpm
